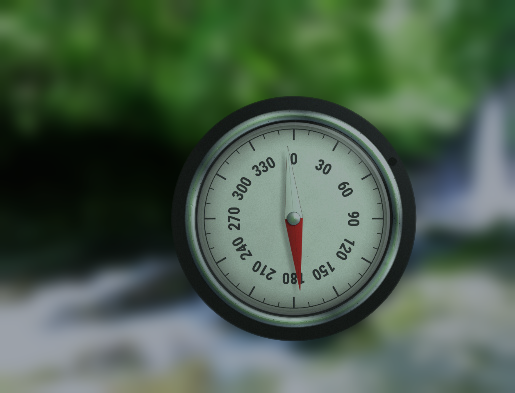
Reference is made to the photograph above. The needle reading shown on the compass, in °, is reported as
175 °
